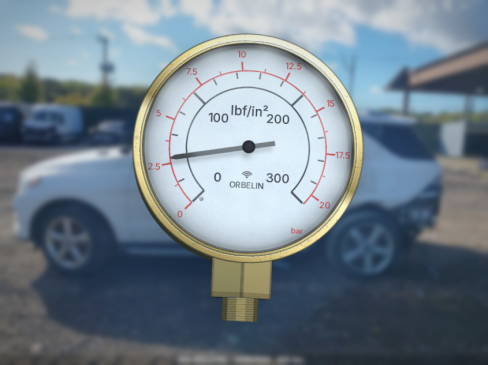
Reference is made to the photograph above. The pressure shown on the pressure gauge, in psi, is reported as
40 psi
